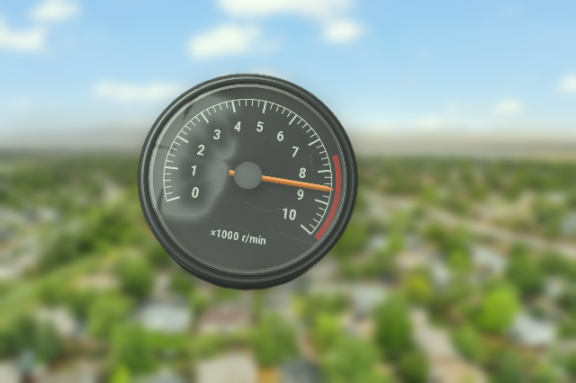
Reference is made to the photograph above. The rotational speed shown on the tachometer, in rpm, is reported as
8600 rpm
